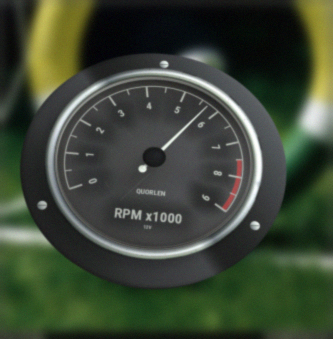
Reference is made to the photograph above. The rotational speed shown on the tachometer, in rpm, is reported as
5750 rpm
